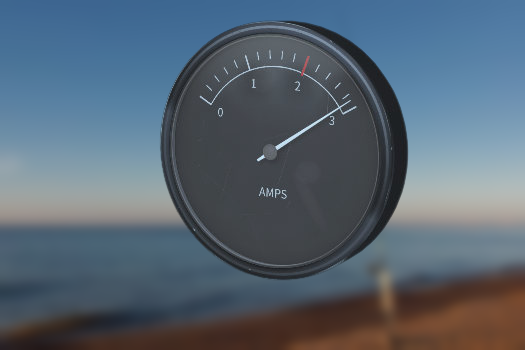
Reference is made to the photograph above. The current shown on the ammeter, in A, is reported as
2.9 A
